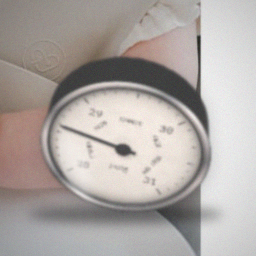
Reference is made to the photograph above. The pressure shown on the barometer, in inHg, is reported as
28.6 inHg
